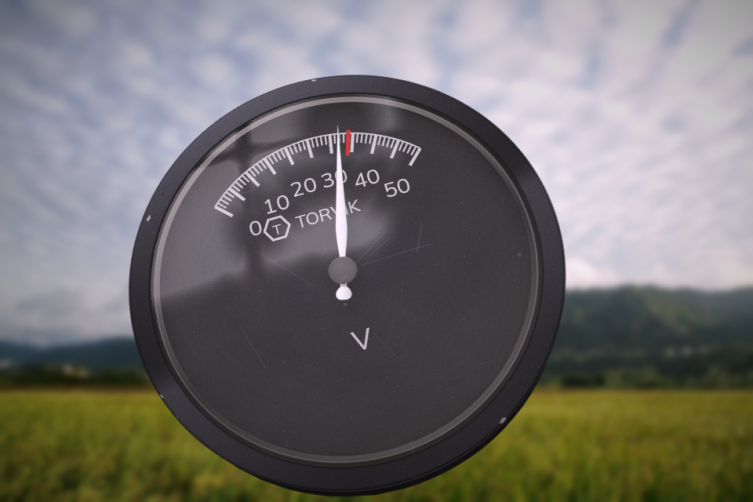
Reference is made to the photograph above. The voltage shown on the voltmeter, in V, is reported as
32 V
